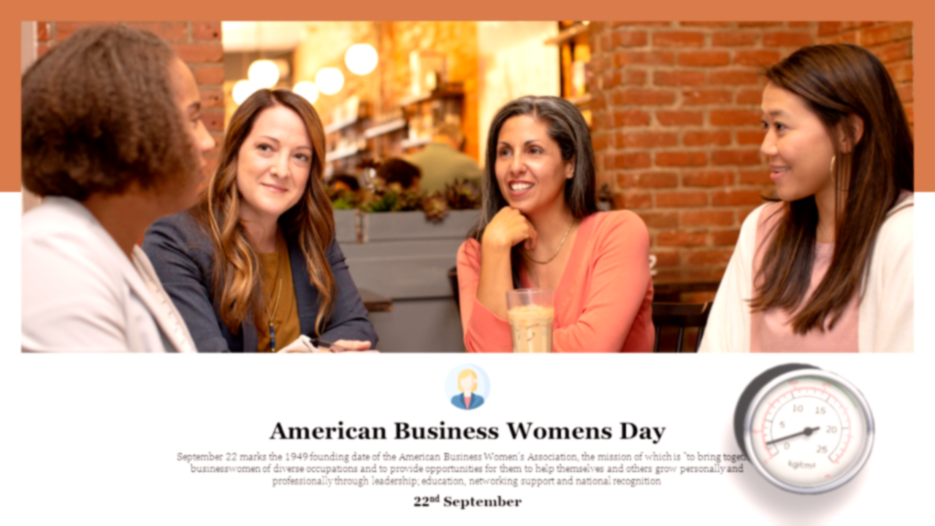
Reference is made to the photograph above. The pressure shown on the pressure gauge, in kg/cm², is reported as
2 kg/cm²
